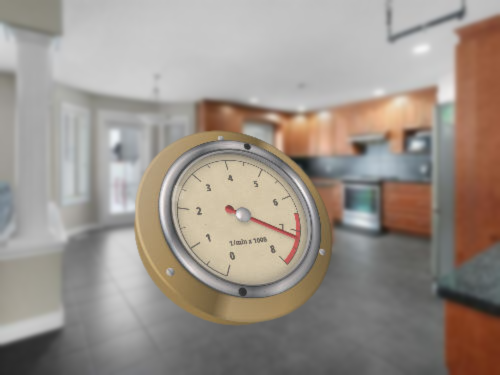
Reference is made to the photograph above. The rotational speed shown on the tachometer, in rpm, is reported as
7250 rpm
